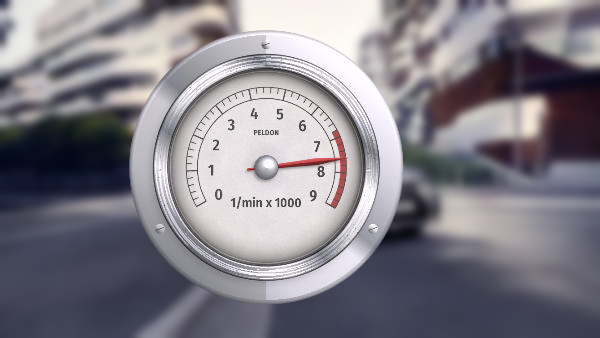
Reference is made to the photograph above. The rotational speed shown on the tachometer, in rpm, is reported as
7600 rpm
